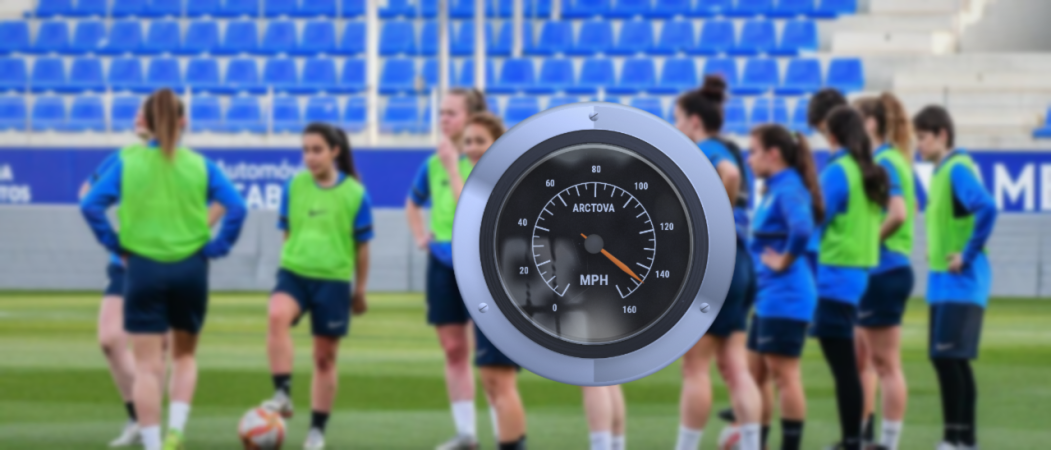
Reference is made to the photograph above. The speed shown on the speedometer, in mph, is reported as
147.5 mph
